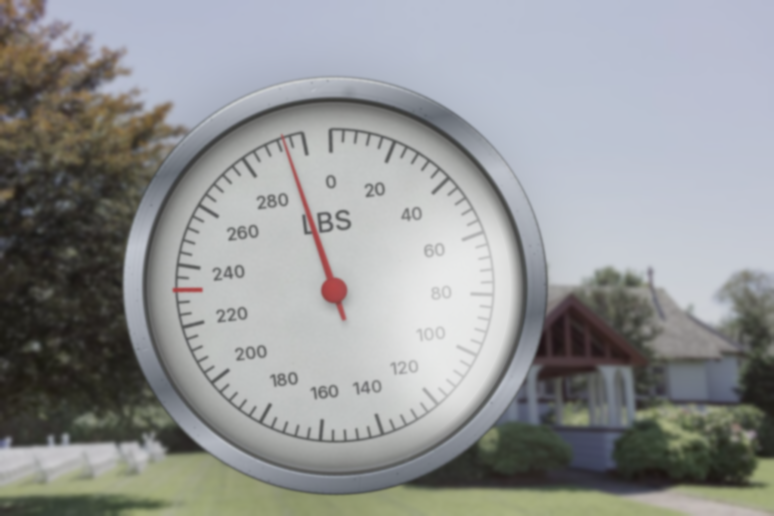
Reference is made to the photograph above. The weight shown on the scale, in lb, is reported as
294 lb
